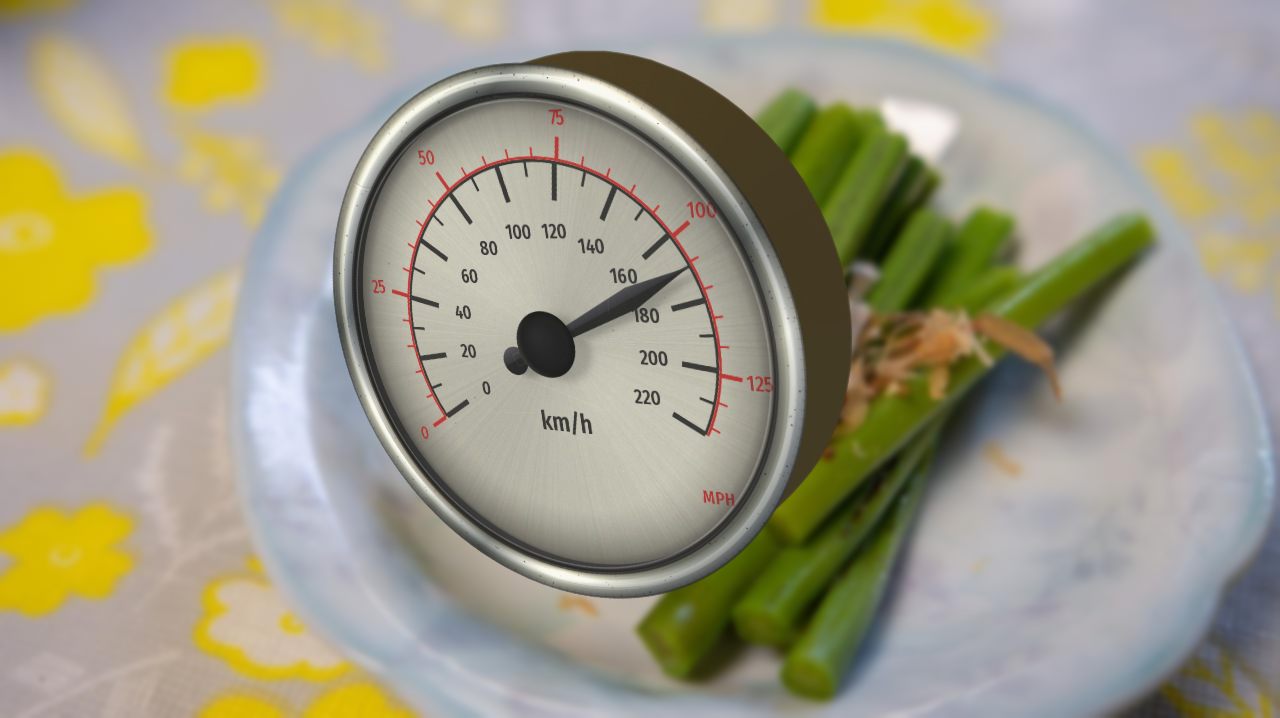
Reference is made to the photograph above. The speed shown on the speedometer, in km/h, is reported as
170 km/h
